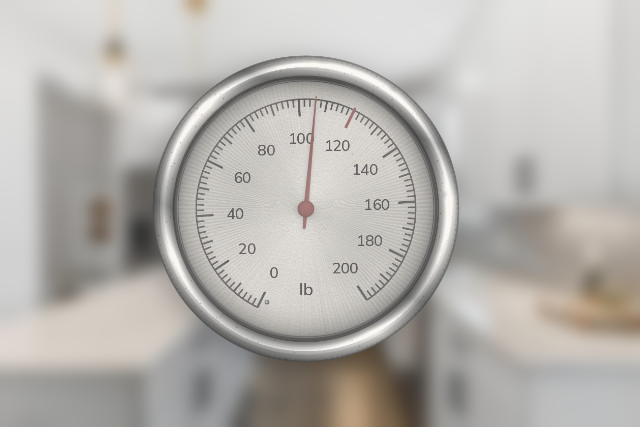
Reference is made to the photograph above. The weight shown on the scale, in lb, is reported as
106 lb
